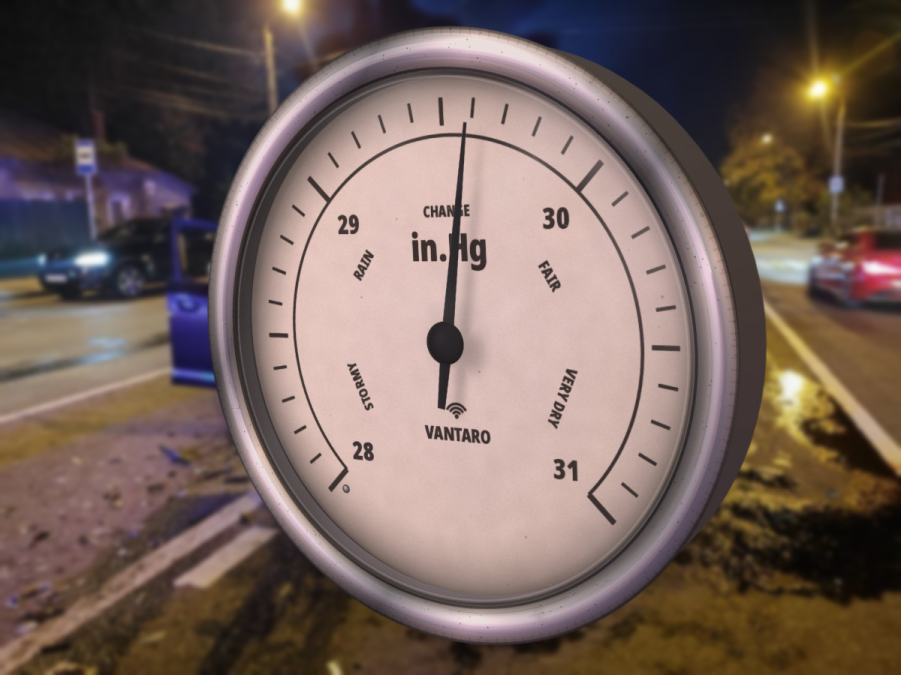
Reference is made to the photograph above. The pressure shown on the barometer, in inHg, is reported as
29.6 inHg
